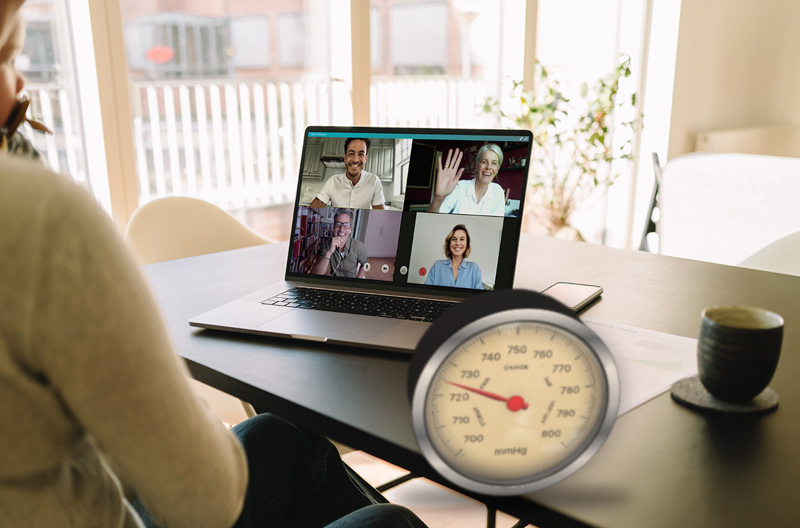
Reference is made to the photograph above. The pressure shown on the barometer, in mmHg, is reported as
725 mmHg
